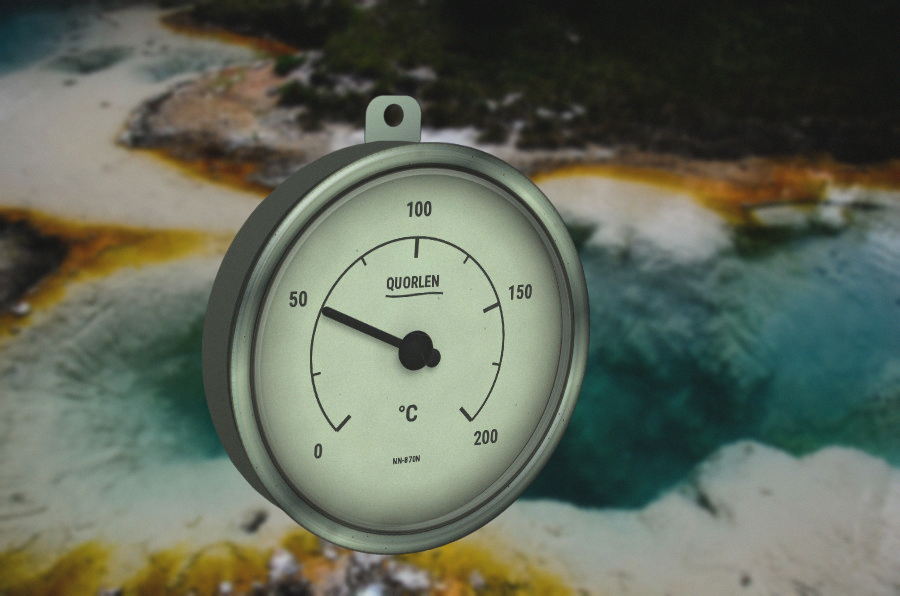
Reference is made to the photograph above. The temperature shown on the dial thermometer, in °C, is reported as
50 °C
